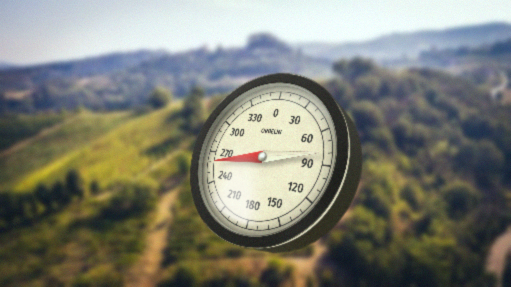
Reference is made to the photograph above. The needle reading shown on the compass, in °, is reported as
260 °
